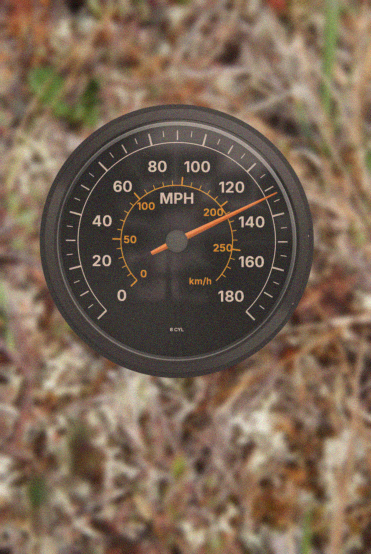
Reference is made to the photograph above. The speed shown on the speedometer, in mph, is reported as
132.5 mph
